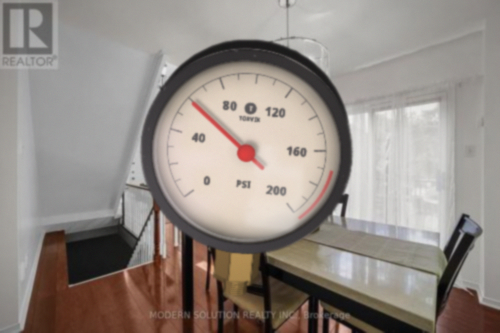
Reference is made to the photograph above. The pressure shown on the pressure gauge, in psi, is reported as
60 psi
